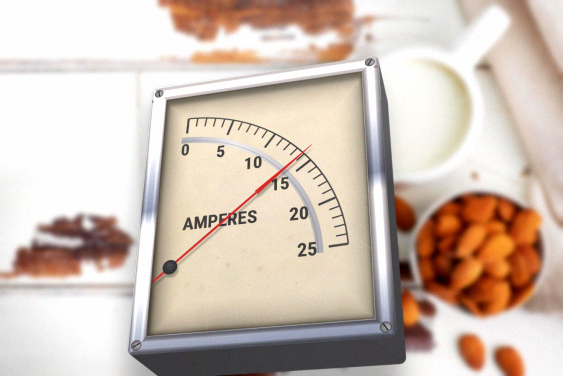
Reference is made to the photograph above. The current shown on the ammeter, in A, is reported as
14 A
